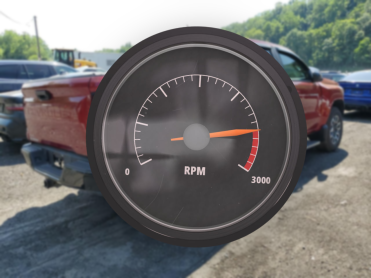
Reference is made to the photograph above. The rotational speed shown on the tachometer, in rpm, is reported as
2500 rpm
